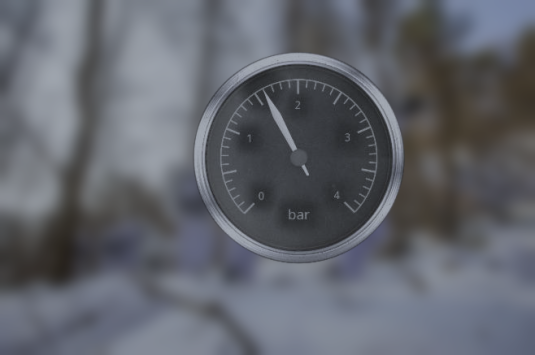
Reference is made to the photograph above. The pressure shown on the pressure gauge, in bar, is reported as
1.6 bar
